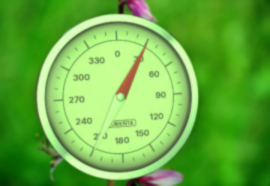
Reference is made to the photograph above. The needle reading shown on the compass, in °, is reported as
30 °
